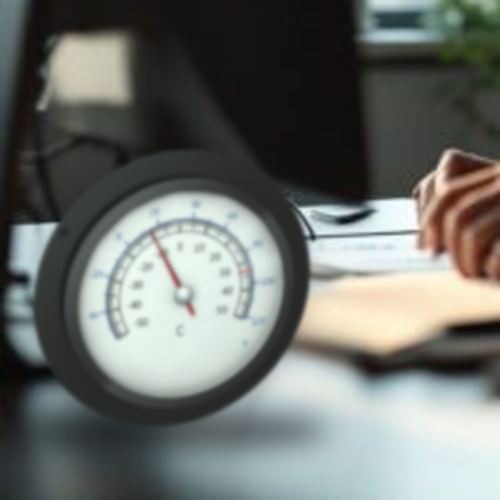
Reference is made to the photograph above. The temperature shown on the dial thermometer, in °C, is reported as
-10 °C
